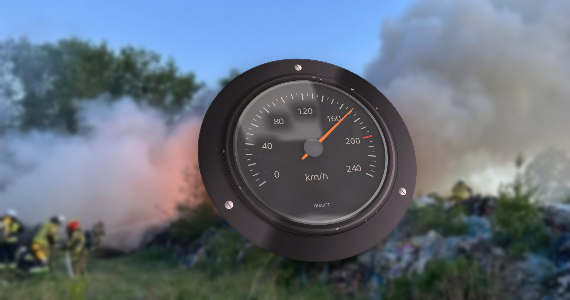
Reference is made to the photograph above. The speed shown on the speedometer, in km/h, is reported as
170 km/h
